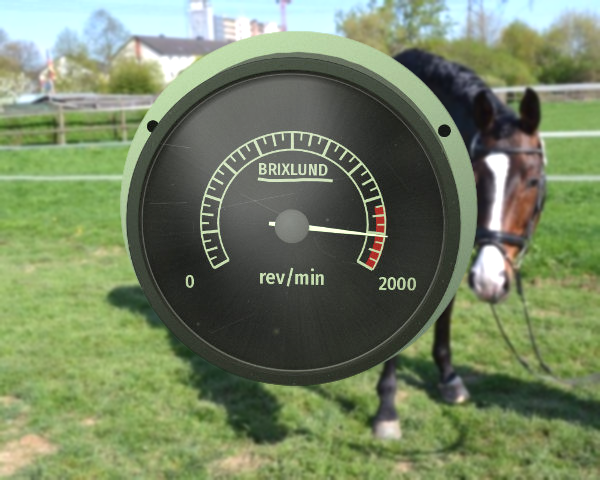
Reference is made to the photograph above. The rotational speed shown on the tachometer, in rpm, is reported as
1800 rpm
